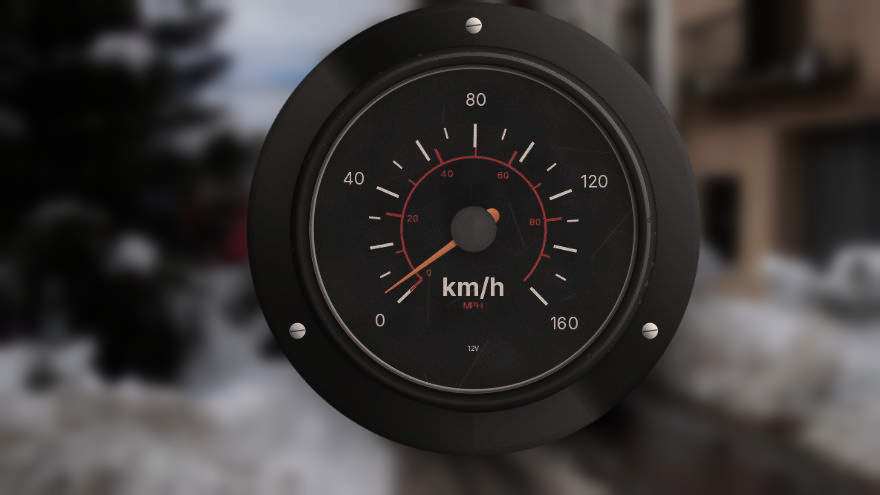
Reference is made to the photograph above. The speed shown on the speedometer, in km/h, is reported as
5 km/h
